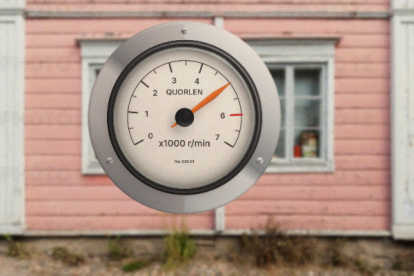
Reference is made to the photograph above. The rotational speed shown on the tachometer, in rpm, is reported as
5000 rpm
